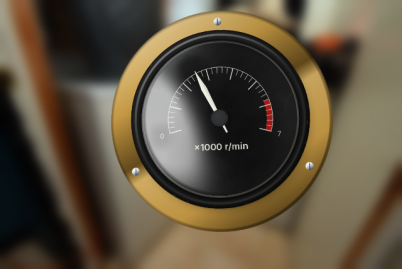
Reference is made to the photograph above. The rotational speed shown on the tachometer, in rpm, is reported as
2600 rpm
